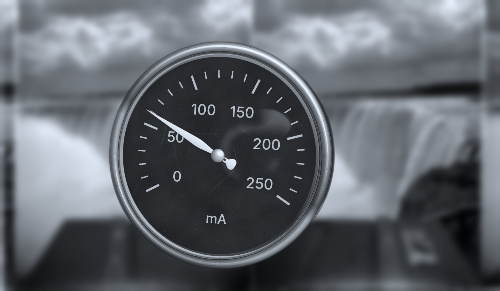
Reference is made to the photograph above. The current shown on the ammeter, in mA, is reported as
60 mA
